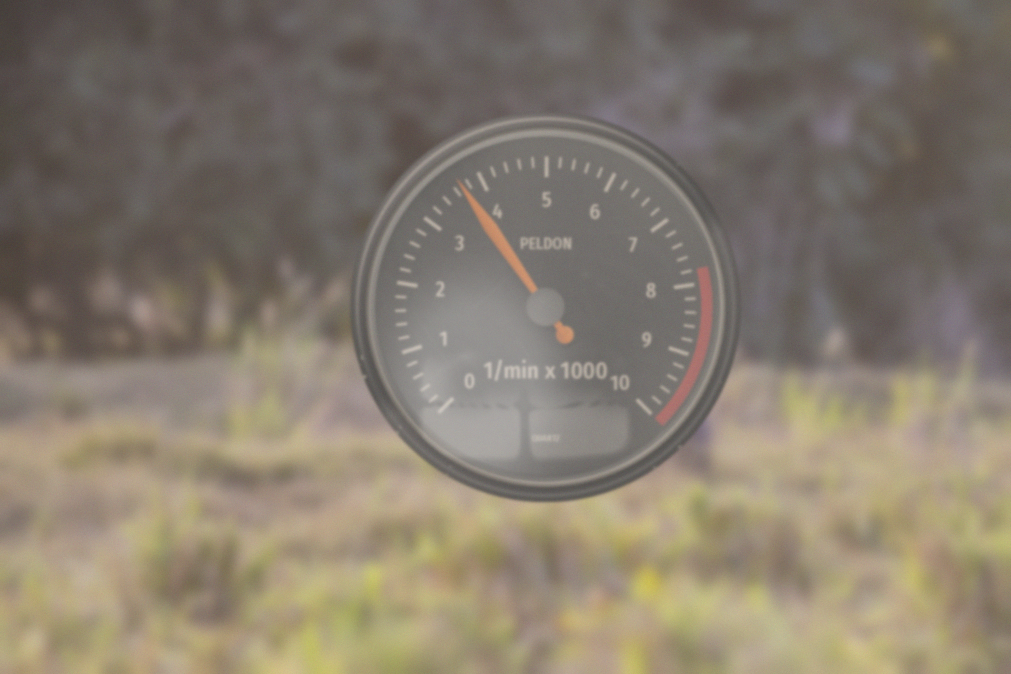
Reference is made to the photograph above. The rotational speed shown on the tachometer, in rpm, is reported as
3700 rpm
